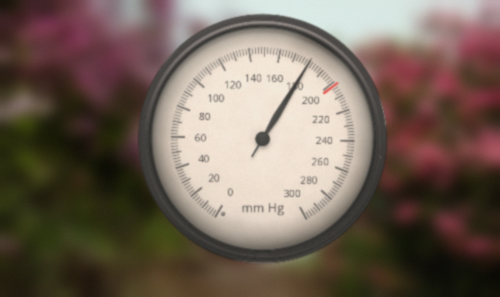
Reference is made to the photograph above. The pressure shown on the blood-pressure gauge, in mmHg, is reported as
180 mmHg
